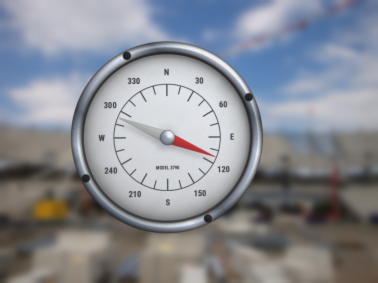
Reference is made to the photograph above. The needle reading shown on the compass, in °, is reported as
112.5 °
